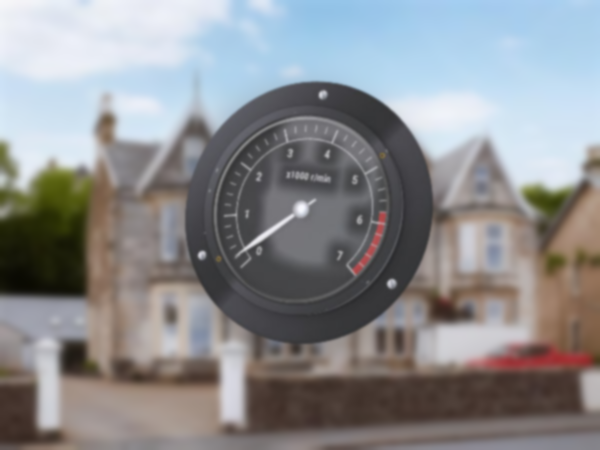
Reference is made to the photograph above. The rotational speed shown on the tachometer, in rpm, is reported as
200 rpm
